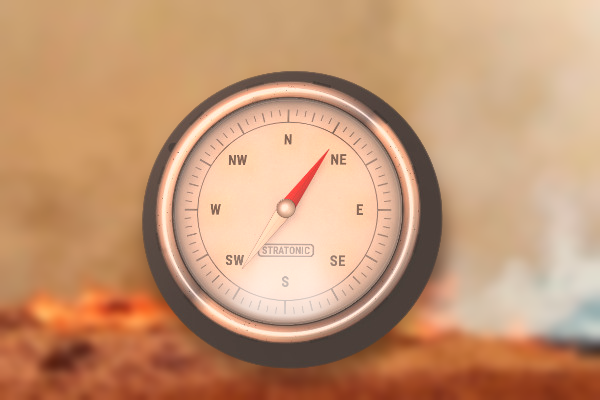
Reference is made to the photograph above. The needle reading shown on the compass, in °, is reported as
35 °
